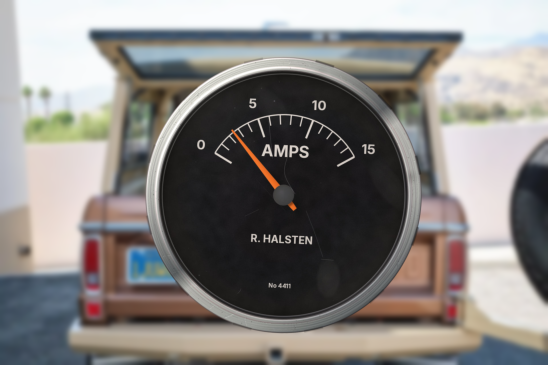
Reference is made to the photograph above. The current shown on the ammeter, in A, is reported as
2.5 A
